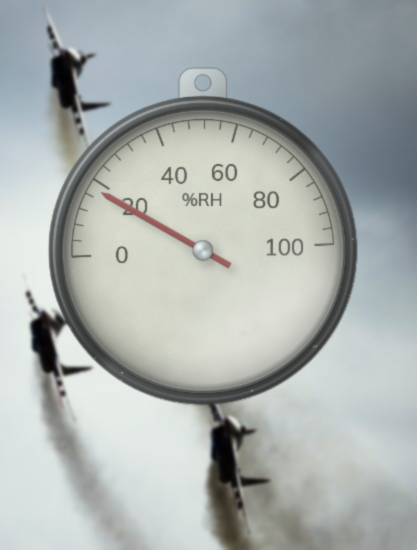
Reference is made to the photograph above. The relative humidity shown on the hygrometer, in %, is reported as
18 %
